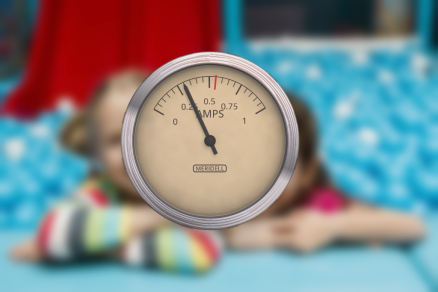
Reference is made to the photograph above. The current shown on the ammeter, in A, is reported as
0.3 A
